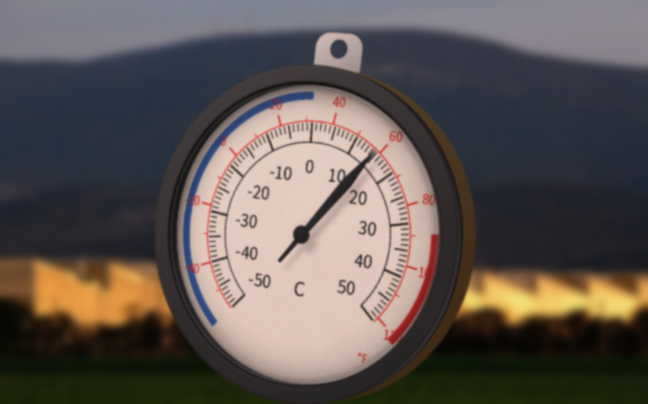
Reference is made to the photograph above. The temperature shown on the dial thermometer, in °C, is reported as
15 °C
